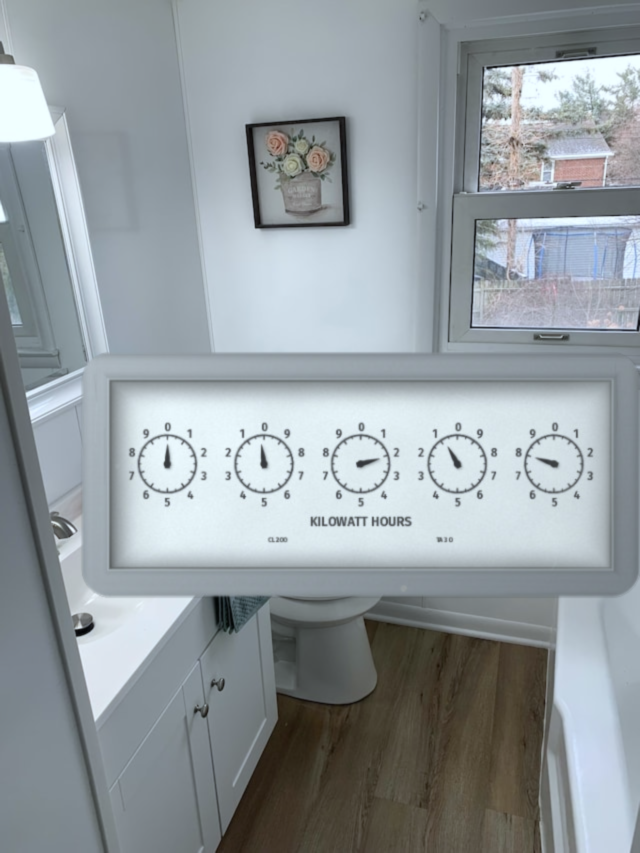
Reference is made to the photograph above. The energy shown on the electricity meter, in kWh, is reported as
208 kWh
